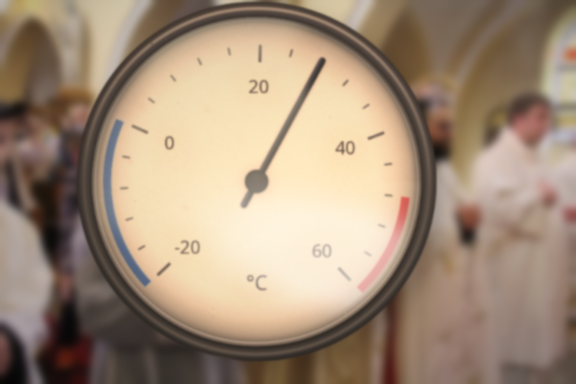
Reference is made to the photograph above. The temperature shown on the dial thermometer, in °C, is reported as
28 °C
